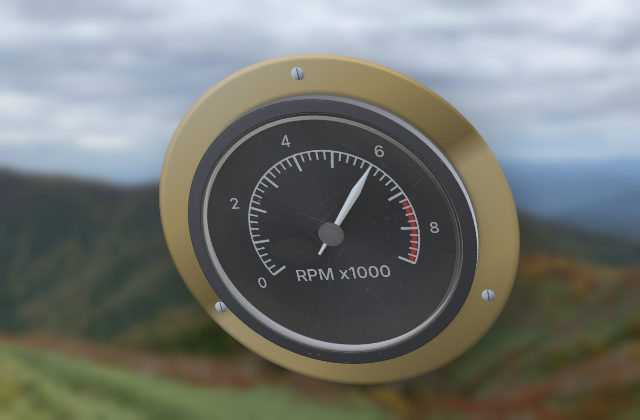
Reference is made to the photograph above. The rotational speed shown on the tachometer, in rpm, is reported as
6000 rpm
